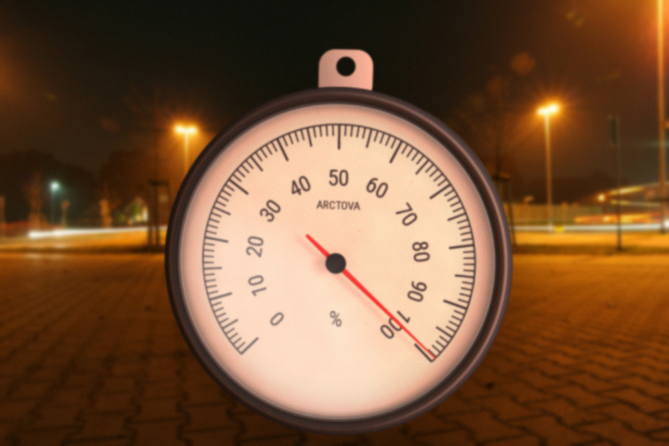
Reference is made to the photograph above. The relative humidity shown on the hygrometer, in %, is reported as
99 %
